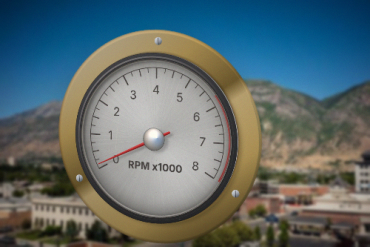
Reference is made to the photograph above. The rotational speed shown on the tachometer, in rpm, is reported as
125 rpm
